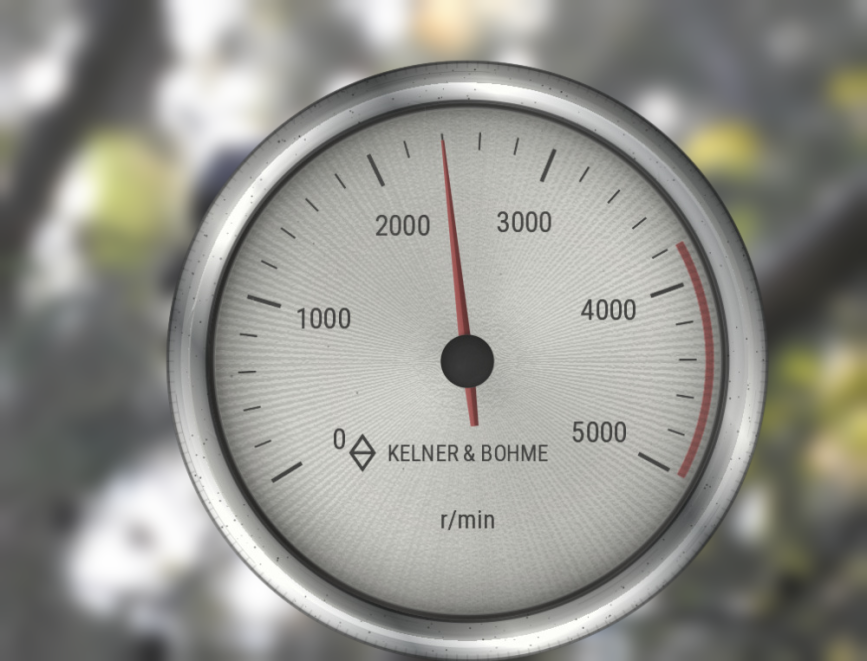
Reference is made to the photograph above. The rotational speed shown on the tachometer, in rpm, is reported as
2400 rpm
